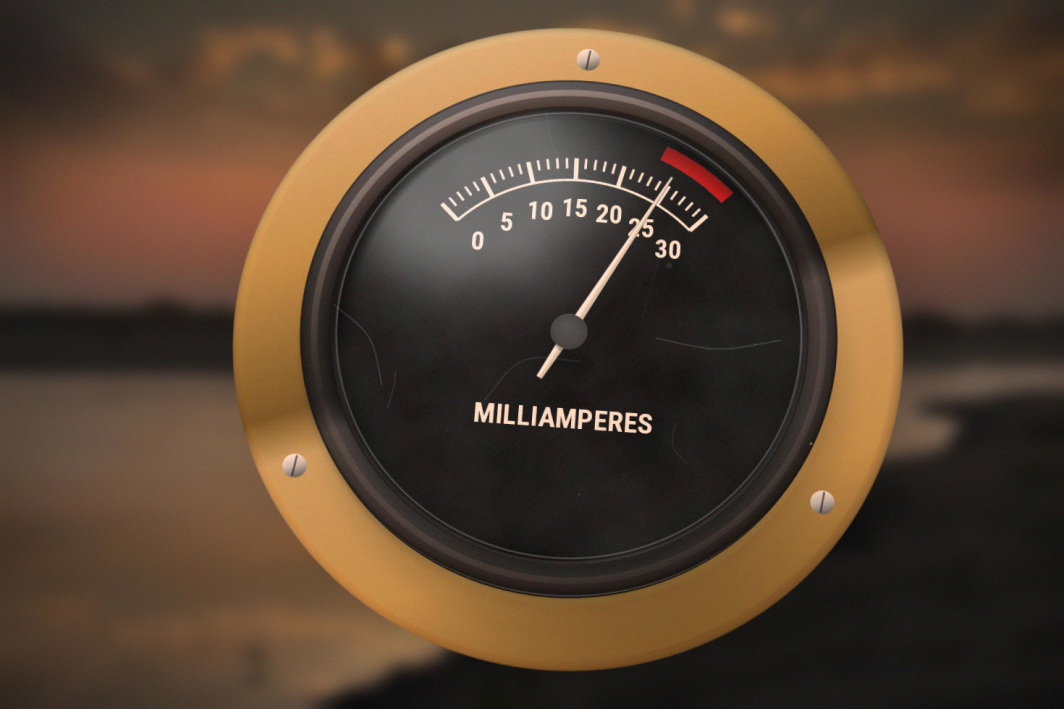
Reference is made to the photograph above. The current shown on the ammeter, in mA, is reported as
25 mA
